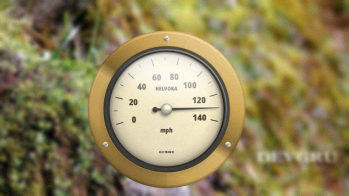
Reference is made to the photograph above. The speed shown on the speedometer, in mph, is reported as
130 mph
